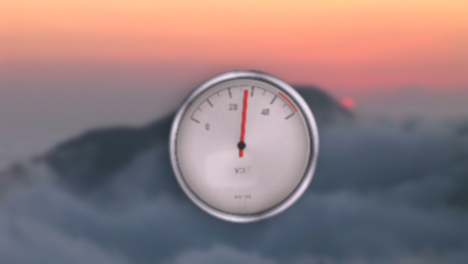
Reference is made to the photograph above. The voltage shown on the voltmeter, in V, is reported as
27.5 V
